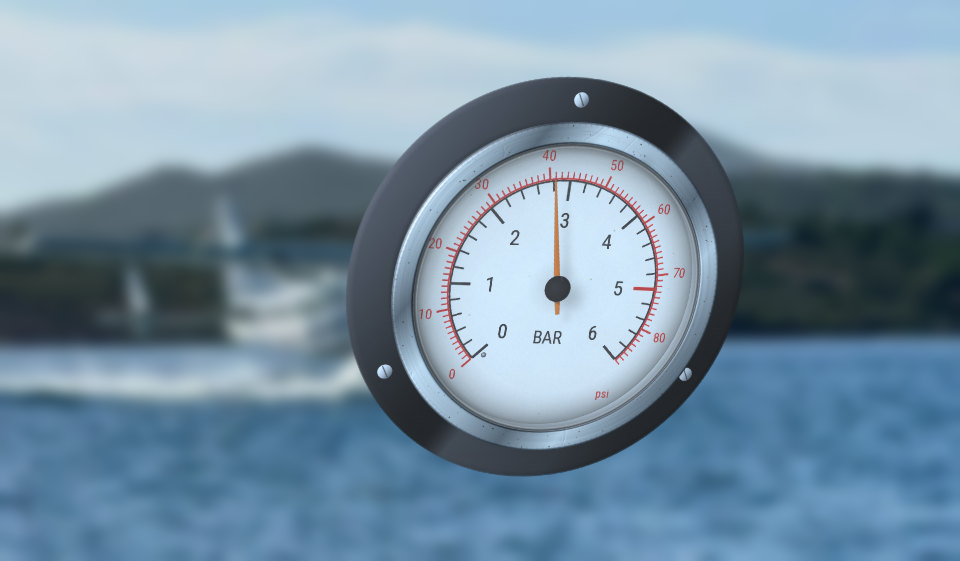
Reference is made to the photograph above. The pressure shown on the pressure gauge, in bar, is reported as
2.8 bar
